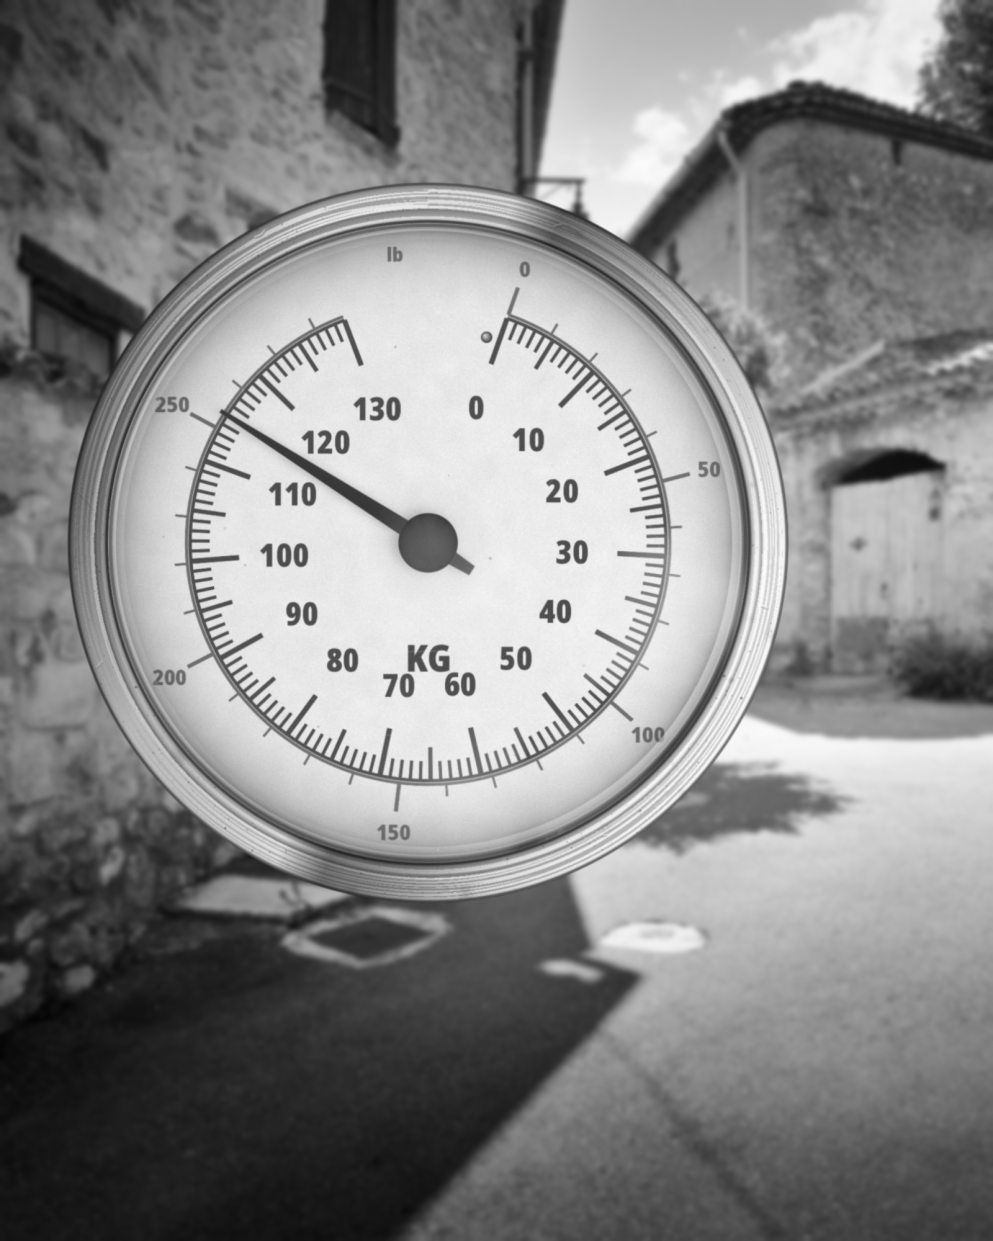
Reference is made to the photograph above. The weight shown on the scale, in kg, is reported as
115 kg
